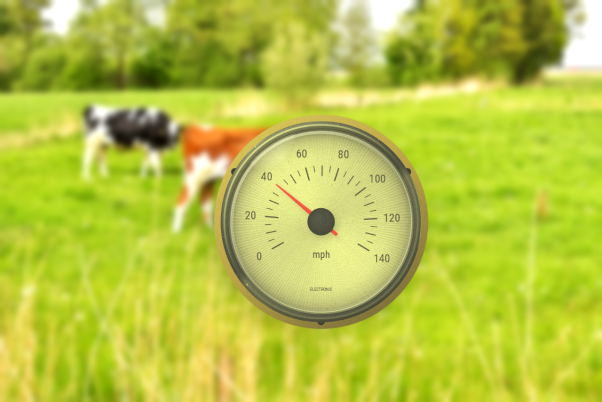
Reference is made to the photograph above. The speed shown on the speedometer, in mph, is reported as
40 mph
